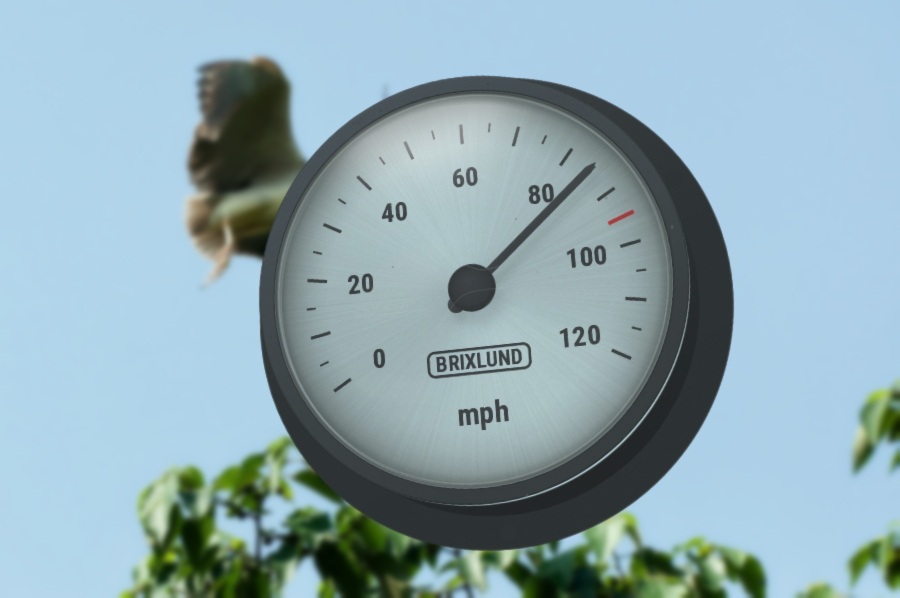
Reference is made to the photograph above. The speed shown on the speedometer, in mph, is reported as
85 mph
